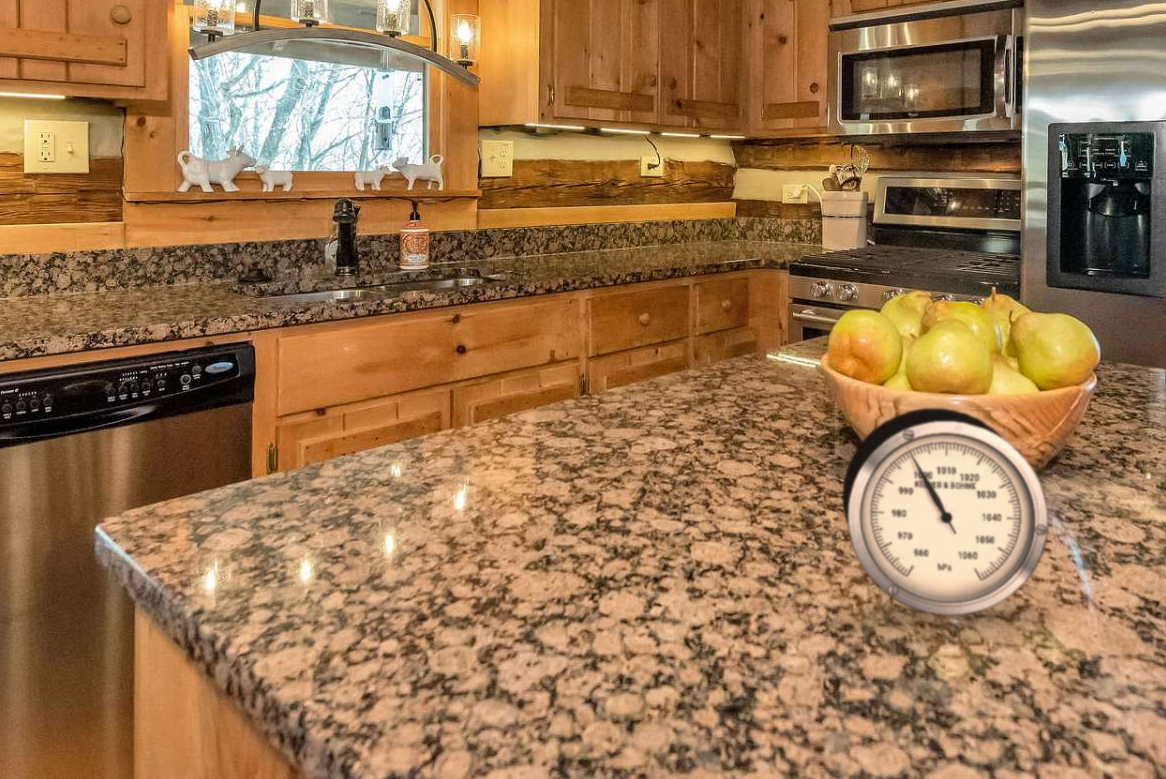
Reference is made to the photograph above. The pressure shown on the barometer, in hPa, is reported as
1000 hPa
